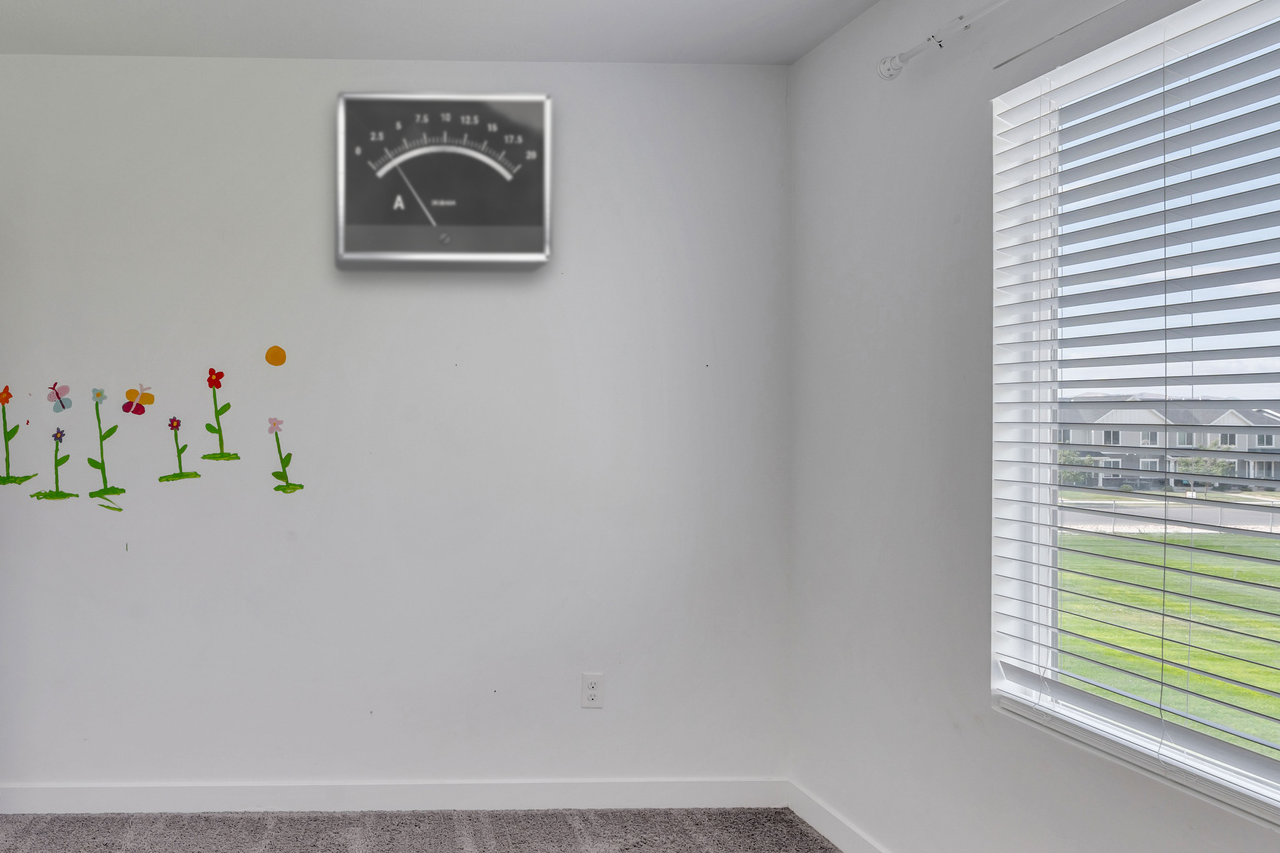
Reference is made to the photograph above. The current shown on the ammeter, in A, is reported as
2.5 A
